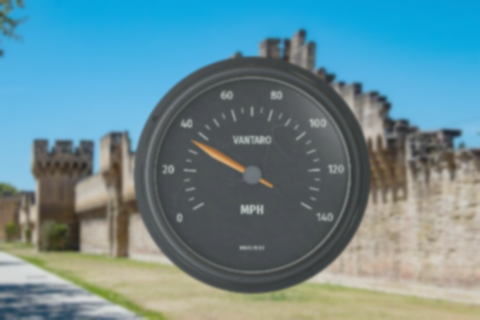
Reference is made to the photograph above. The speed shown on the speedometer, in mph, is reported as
35 mph
